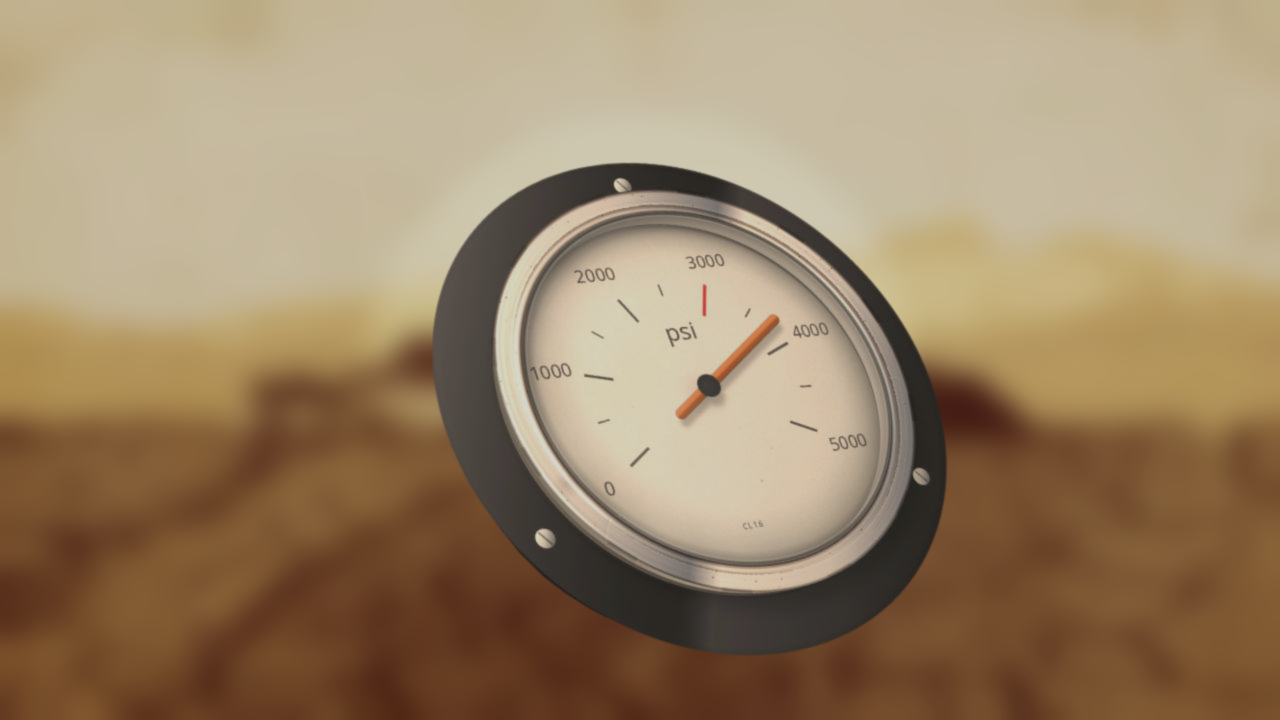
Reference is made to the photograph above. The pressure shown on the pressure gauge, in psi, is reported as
3750 psi
